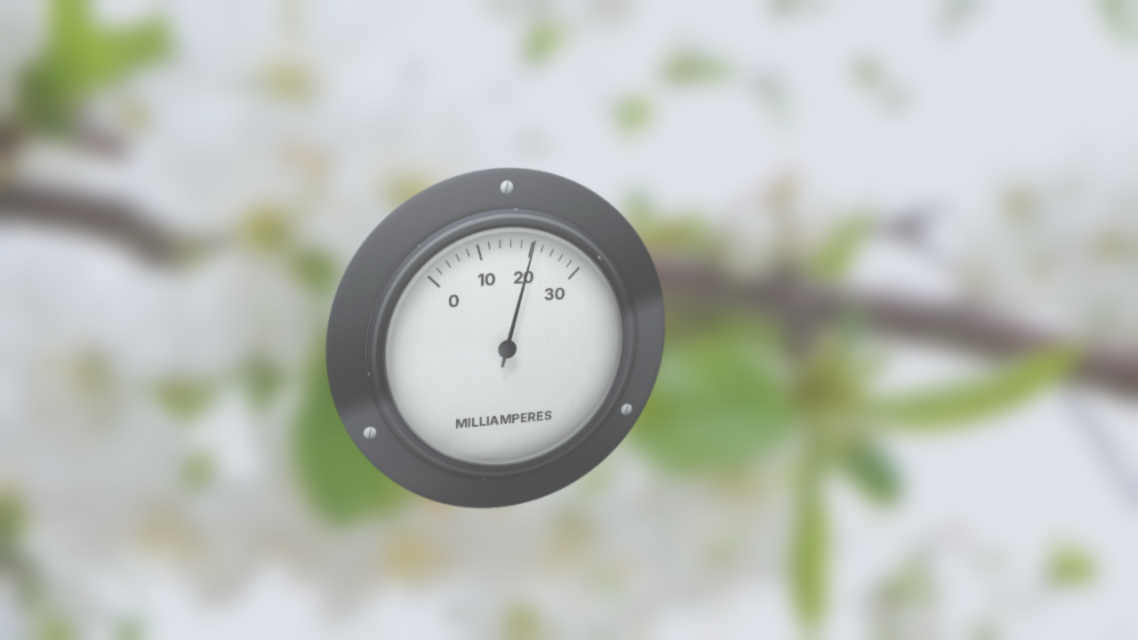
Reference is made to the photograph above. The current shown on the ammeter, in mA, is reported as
20 mA
